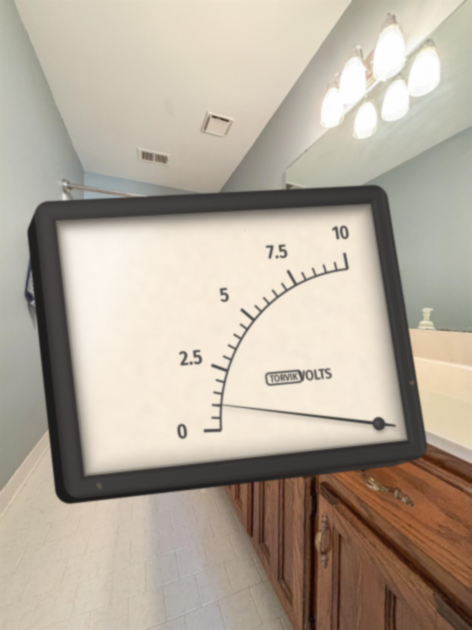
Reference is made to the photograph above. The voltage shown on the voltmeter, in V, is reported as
1 V
